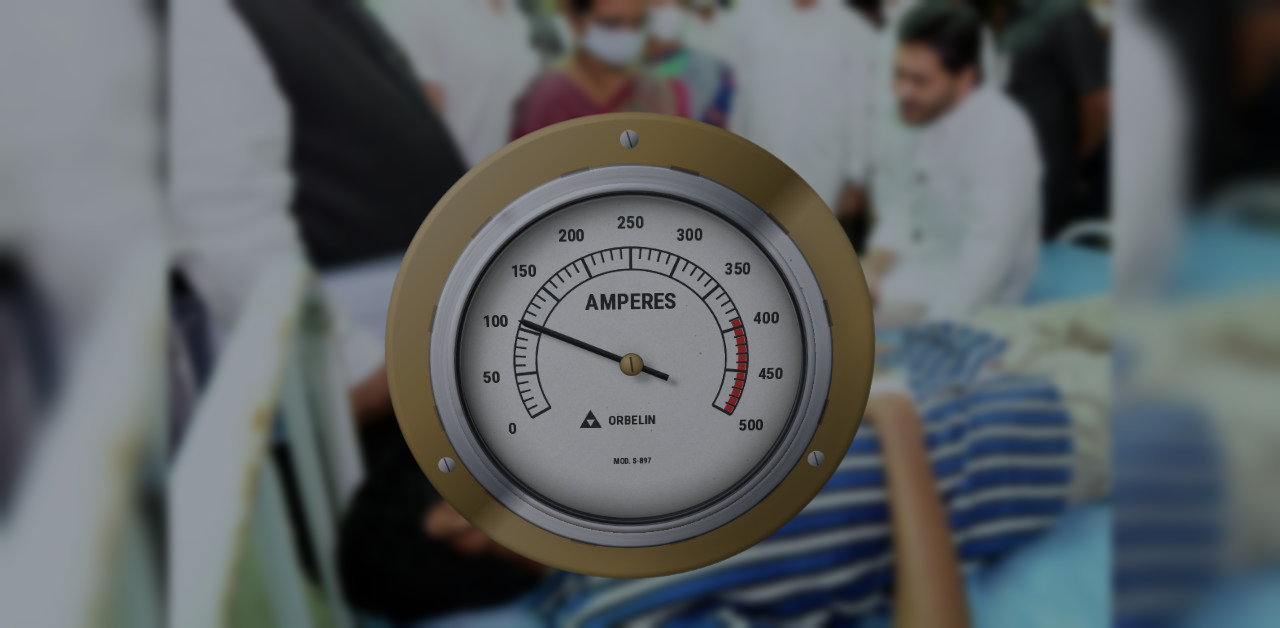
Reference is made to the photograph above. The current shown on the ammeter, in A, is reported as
110 A
